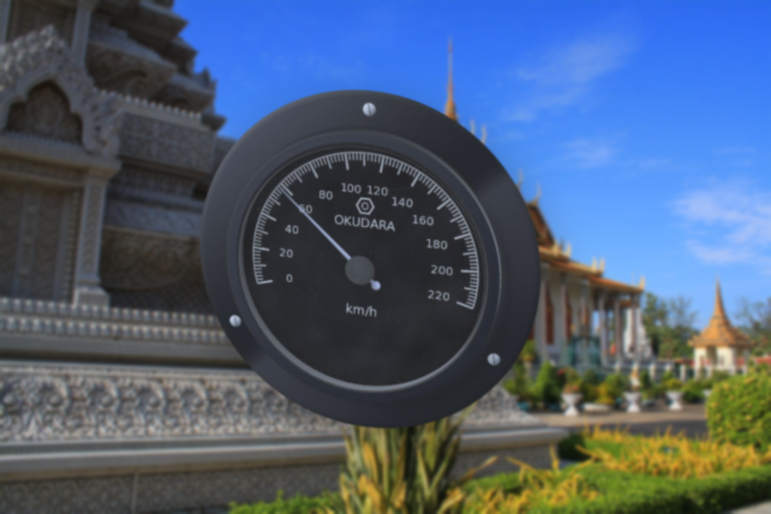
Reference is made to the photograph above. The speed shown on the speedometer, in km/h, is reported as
60 km/h
